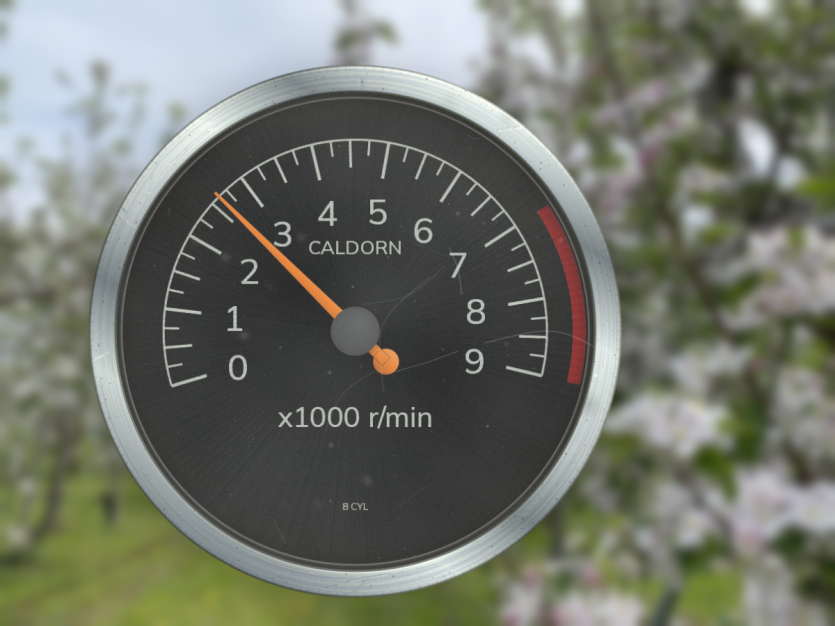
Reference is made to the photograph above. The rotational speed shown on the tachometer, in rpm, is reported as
2625 rpm
